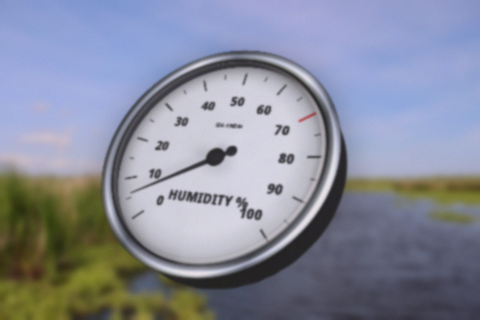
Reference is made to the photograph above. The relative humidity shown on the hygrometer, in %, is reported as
5 %
